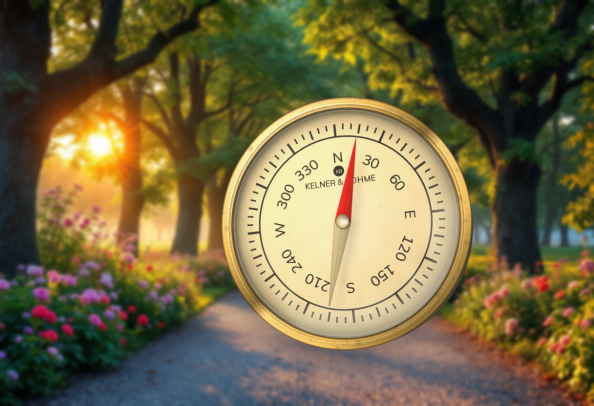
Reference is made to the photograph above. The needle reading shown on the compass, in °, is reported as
15 °
